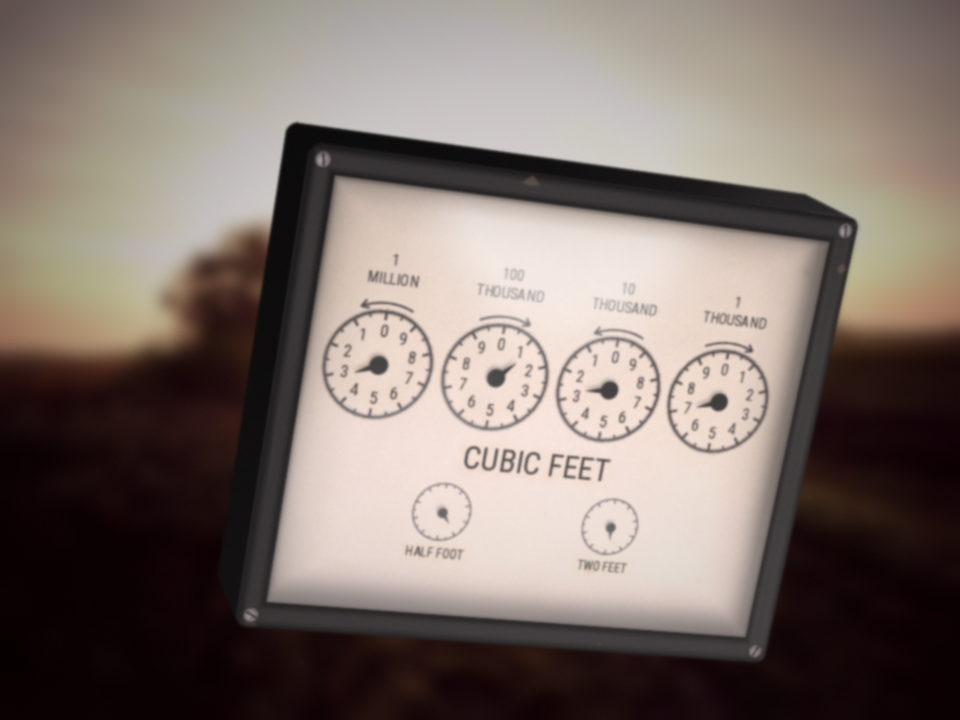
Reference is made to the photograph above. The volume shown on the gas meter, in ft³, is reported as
312700 ft³
